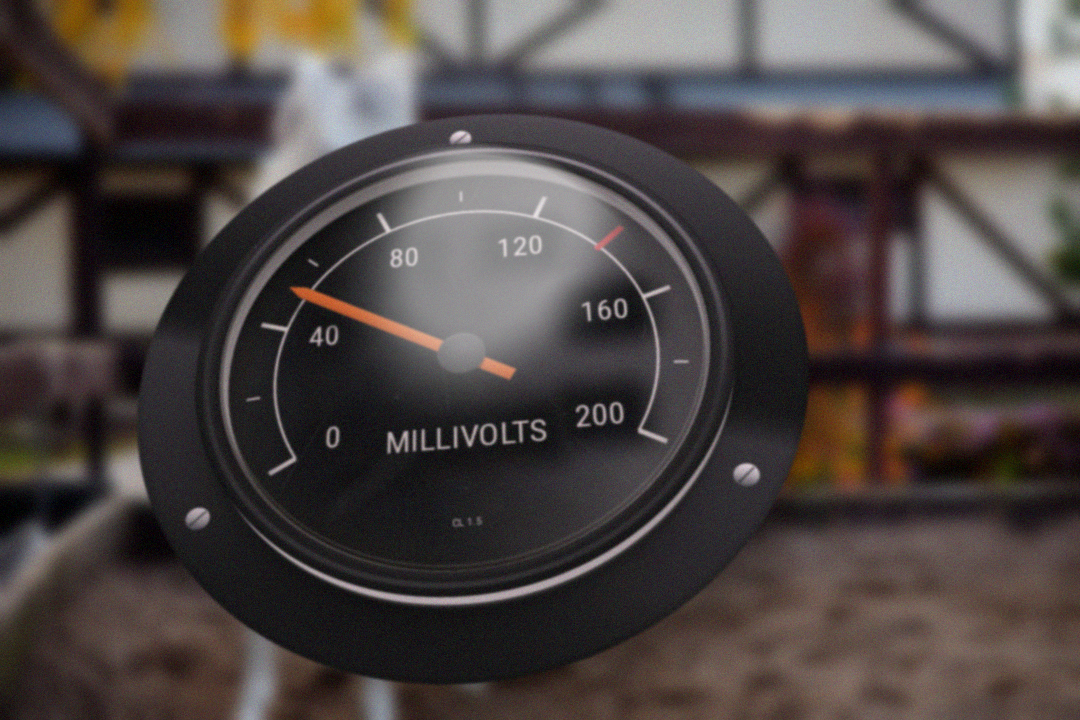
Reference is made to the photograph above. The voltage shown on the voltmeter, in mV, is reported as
50 mV
